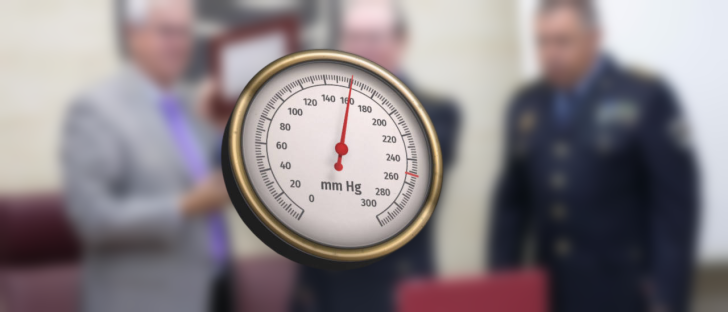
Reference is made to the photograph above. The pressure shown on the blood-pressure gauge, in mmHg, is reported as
160 mmHg
